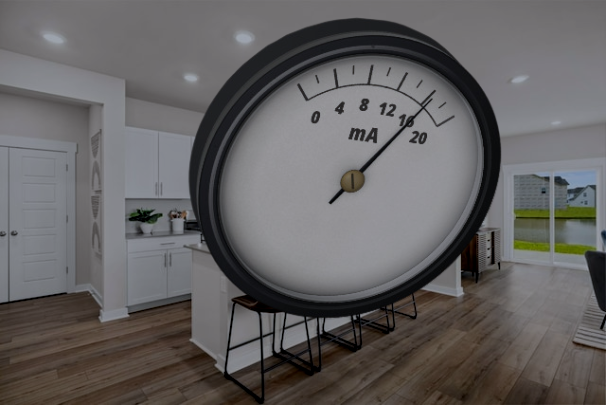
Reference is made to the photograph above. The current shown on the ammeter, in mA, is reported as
16 mA
